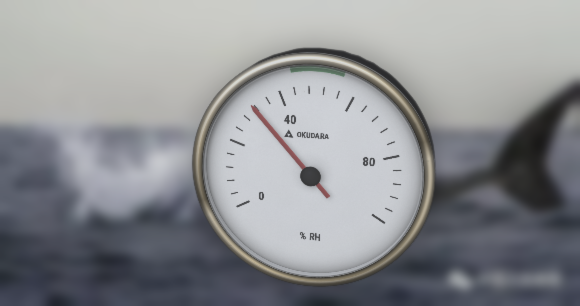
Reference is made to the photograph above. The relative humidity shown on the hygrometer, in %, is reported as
32 %
